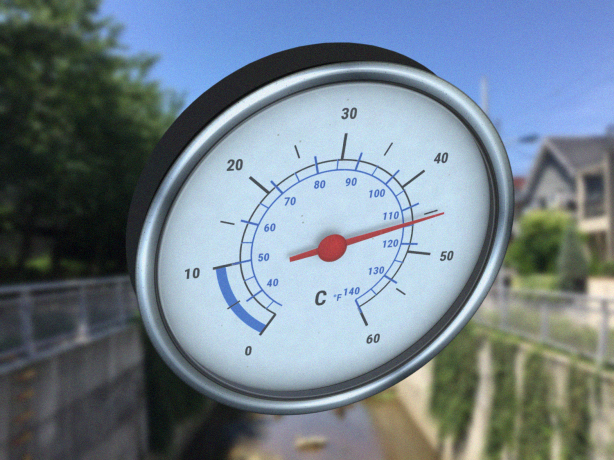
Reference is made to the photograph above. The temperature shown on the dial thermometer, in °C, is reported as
45 °C
